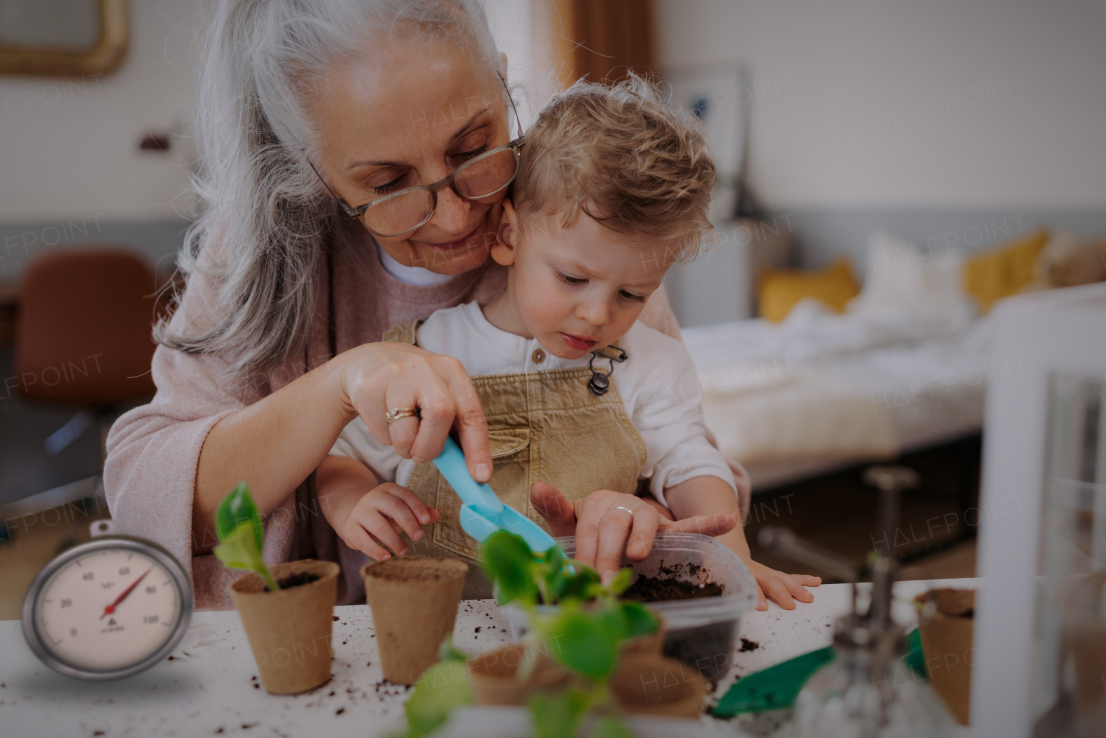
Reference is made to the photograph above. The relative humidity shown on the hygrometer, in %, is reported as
70 %
